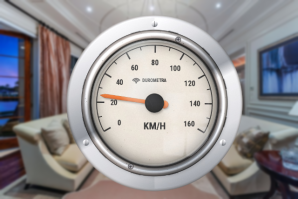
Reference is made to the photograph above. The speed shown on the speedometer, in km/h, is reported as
25 km/h
